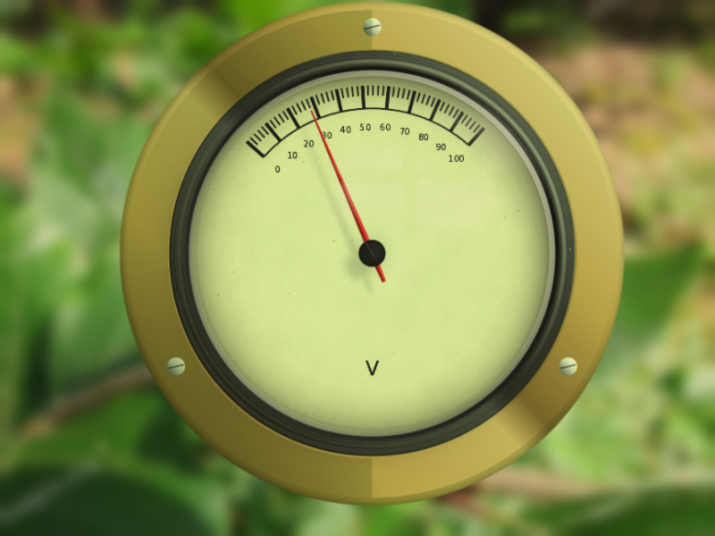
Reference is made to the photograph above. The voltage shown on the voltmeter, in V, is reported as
28 V
